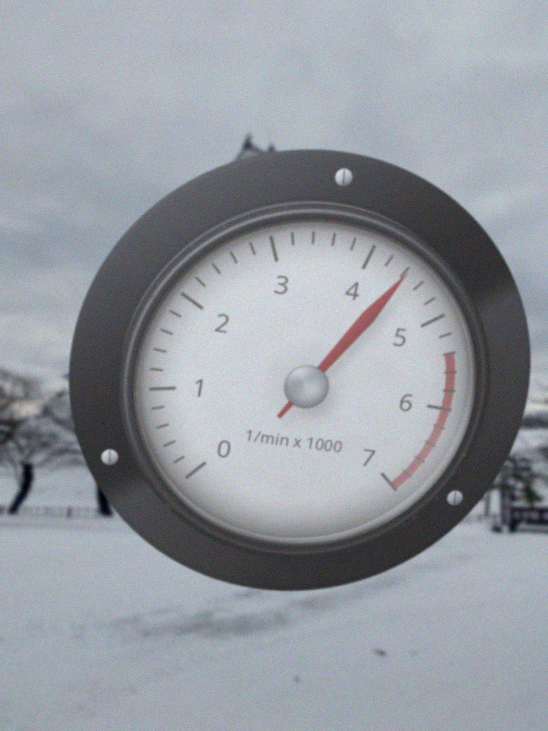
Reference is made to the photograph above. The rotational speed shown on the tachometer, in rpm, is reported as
4400 rpm
